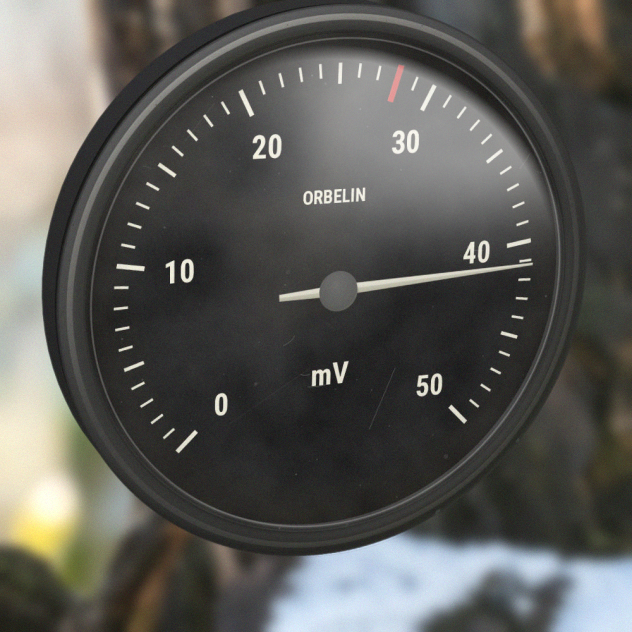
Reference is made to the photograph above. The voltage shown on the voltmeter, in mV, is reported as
41 mV
